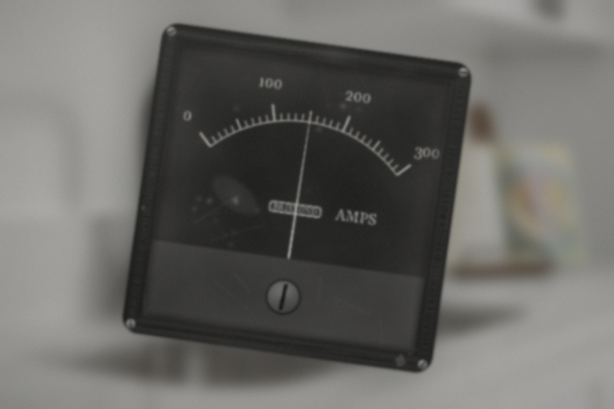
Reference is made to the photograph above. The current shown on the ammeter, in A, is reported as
150 A
